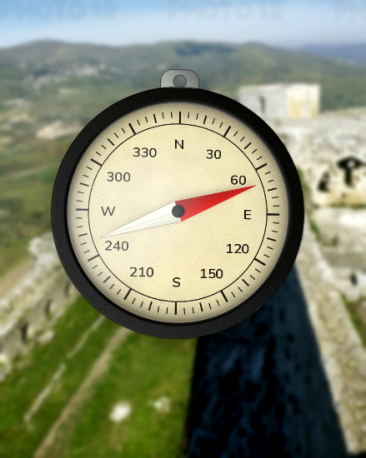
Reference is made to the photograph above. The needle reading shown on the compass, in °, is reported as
70 °
